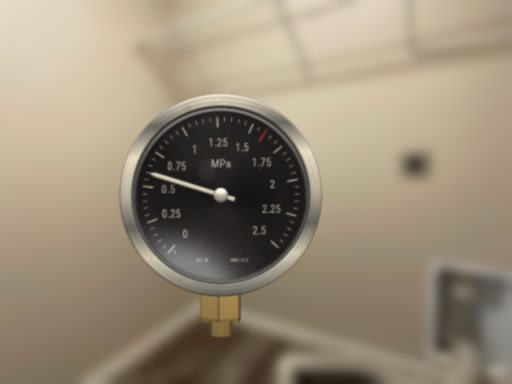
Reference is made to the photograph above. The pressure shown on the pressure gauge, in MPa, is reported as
0.6 MPa
